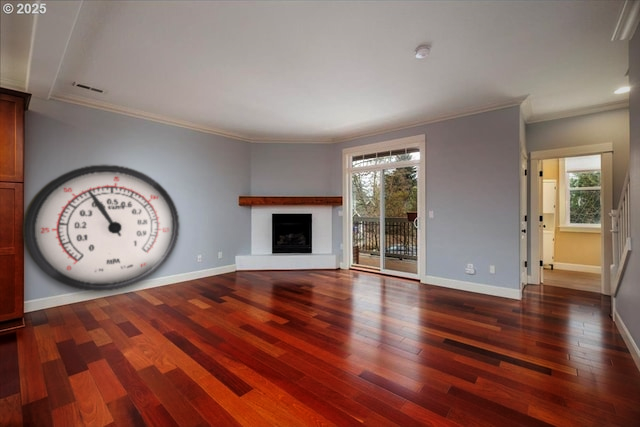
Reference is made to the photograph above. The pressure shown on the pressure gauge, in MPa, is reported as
0.4 MPa
